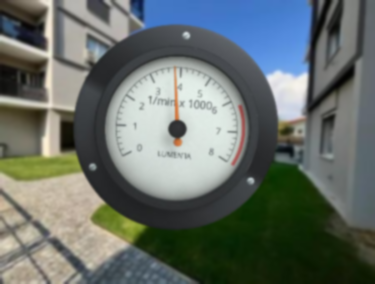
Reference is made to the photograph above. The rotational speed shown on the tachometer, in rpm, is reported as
3800 rpm
